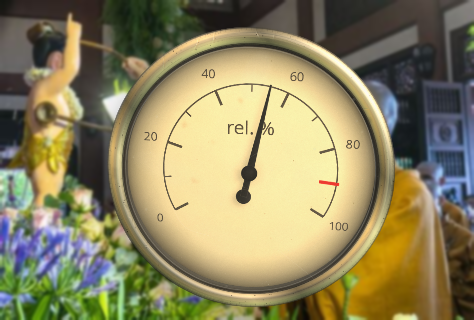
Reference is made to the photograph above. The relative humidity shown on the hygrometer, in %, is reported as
55 %
